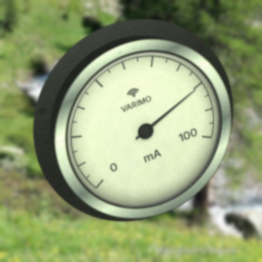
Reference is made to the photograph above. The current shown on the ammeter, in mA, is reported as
80 mA
